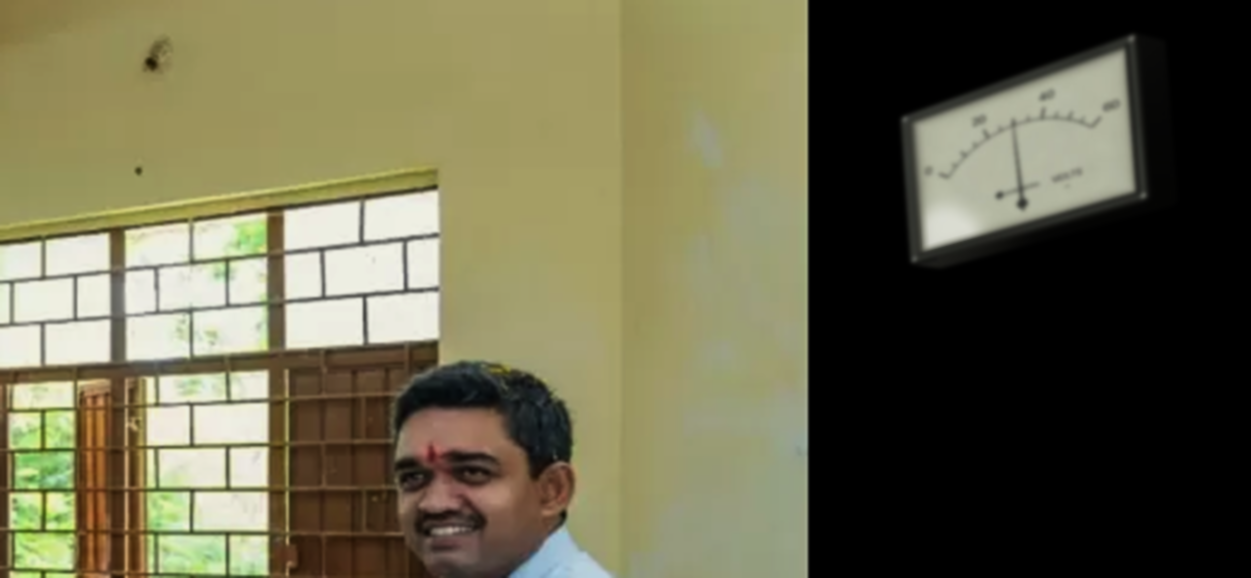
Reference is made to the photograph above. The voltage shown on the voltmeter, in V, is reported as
30 V
